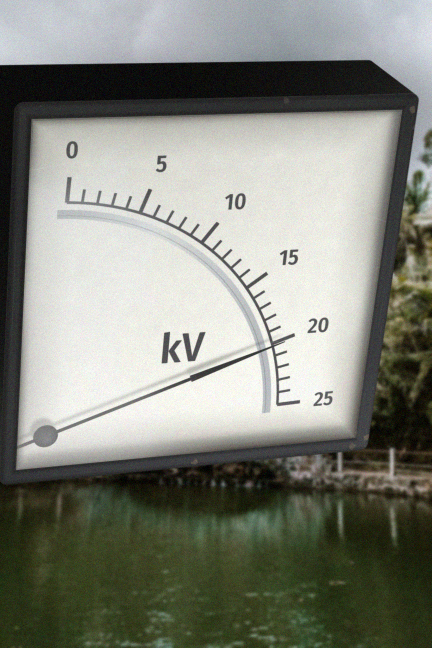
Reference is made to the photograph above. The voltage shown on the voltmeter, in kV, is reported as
20 kV
